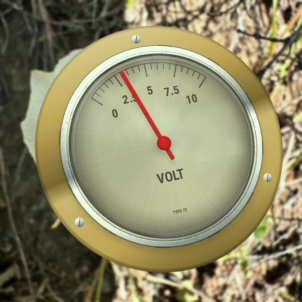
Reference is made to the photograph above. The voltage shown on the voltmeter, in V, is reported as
3 V
